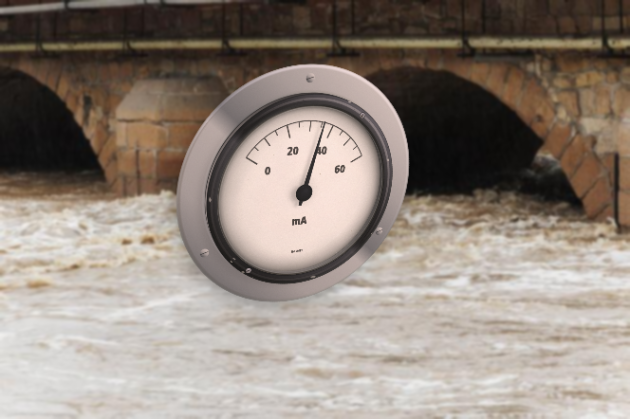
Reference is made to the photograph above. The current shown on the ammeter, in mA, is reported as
35 mA
